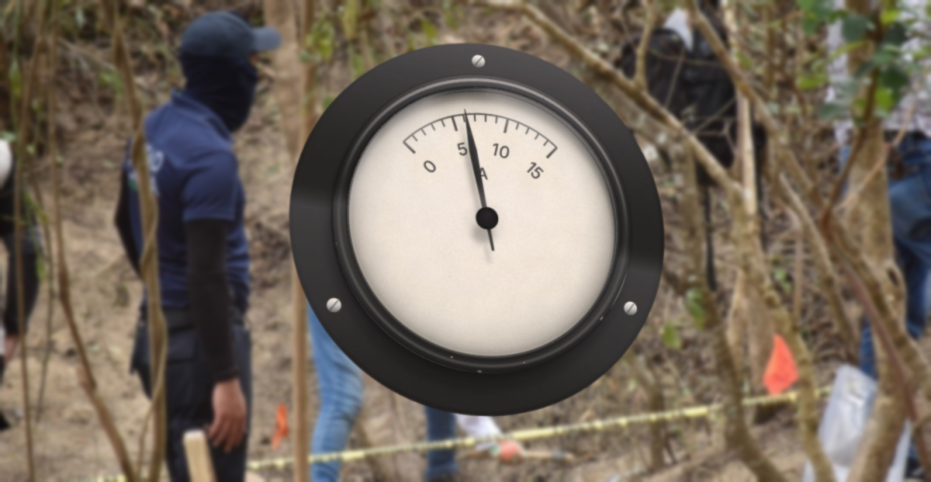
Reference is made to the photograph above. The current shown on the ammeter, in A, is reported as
6 A
